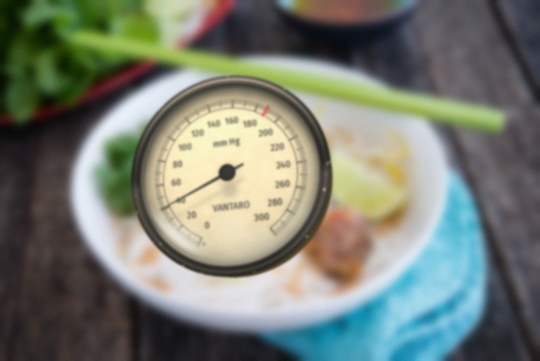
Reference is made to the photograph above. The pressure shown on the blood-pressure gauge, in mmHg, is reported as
40 mmHg
